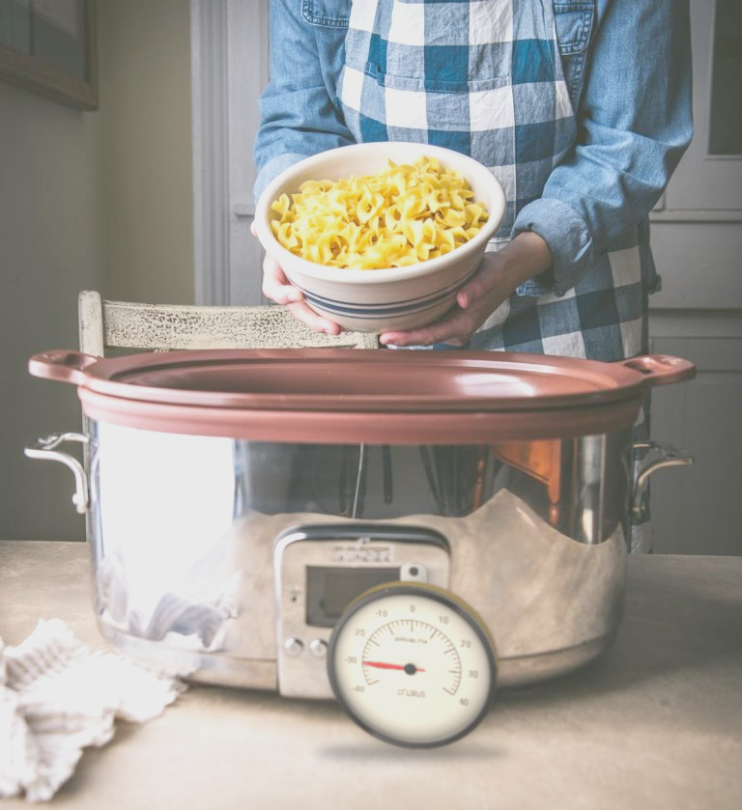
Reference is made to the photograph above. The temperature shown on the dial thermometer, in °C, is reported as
-30 °C
